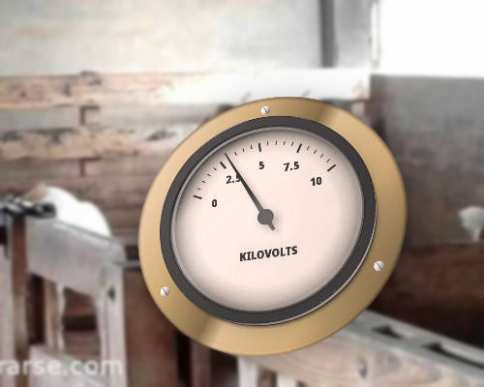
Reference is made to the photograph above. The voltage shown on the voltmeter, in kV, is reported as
3 kV
